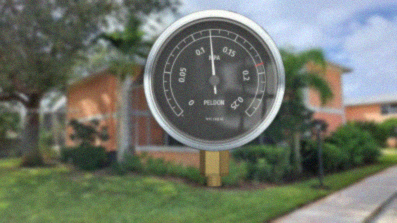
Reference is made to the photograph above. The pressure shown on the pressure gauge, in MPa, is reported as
0.12 MPa
